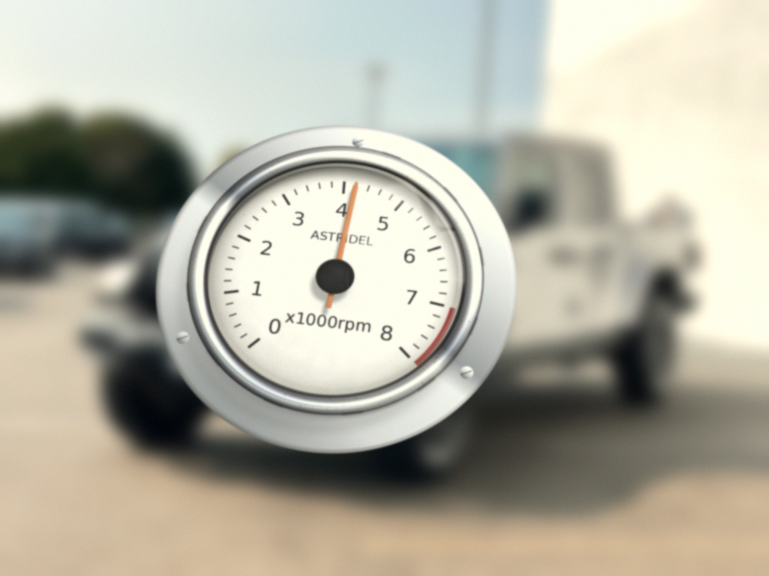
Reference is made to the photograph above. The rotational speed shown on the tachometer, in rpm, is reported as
4200 rpm
